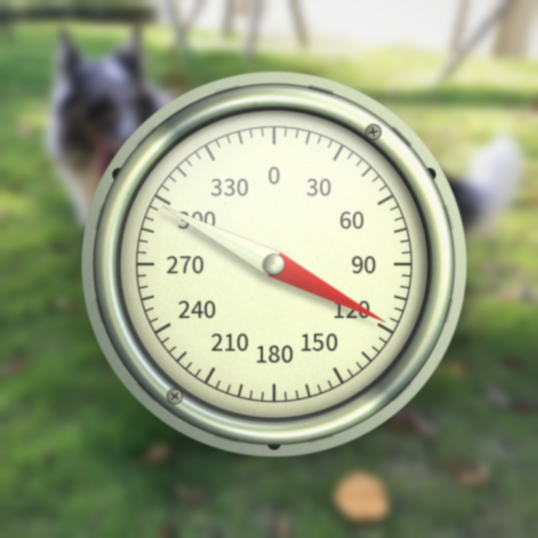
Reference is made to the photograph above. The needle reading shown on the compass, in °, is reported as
117.5 °
